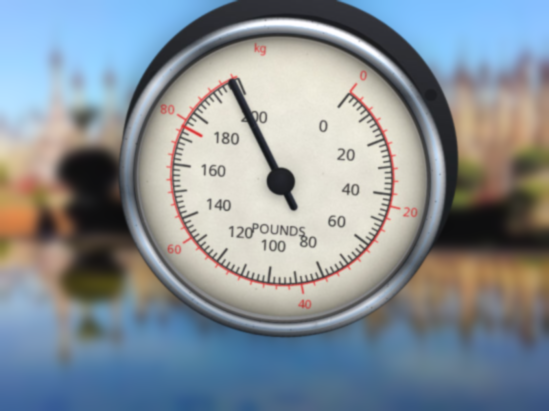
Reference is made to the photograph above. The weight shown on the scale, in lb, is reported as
198 lb
